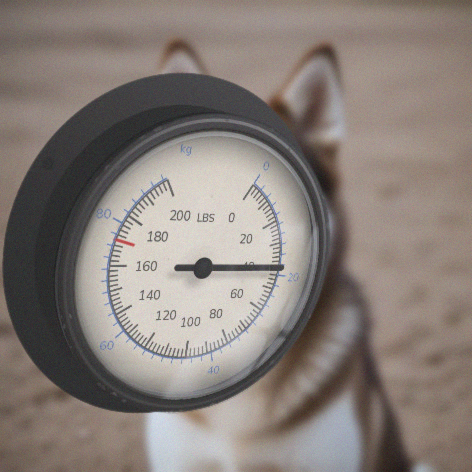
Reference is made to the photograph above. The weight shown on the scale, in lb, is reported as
40 lb
